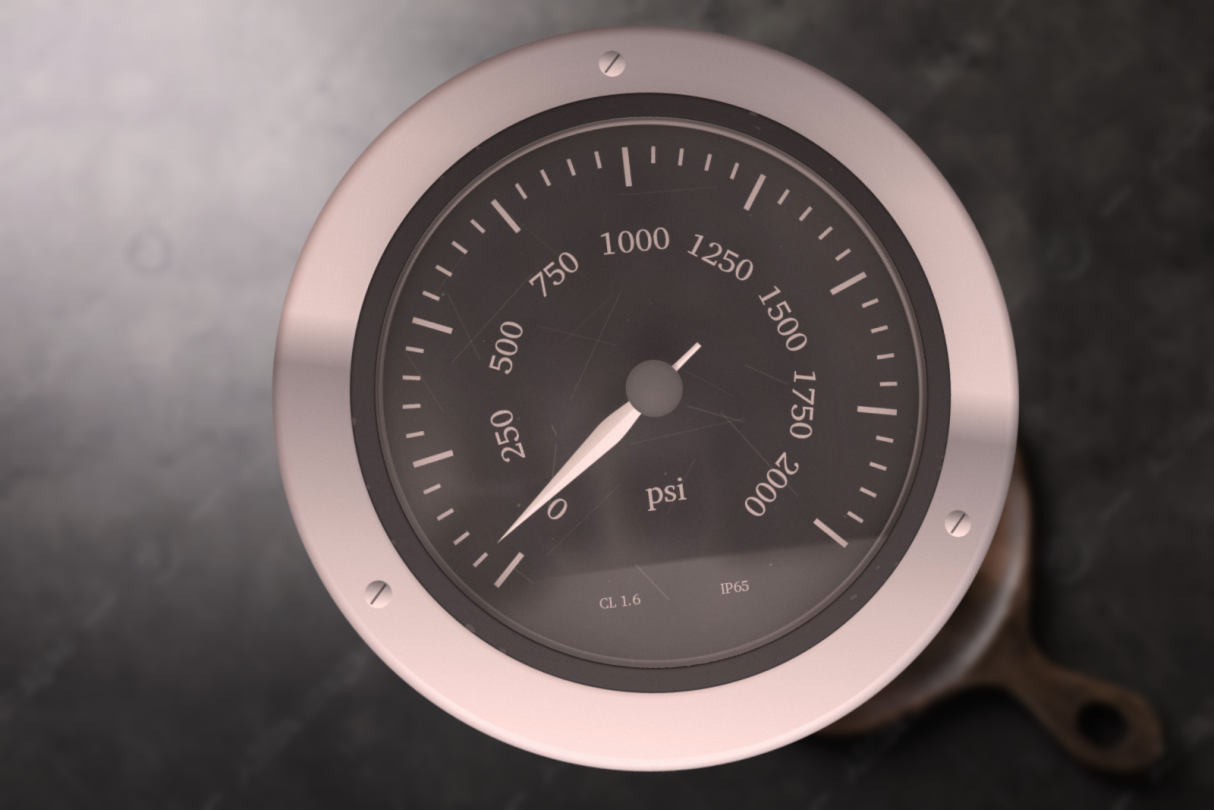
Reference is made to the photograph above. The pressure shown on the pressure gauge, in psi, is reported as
50 psi
